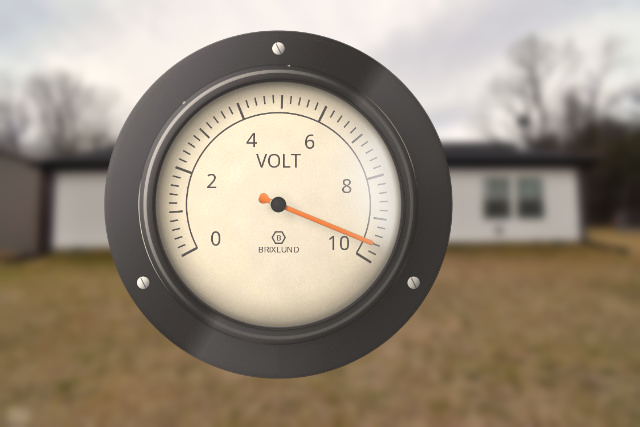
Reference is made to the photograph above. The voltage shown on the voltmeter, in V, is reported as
9.6 V
